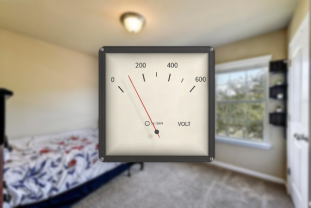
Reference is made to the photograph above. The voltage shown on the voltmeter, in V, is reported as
100 V
